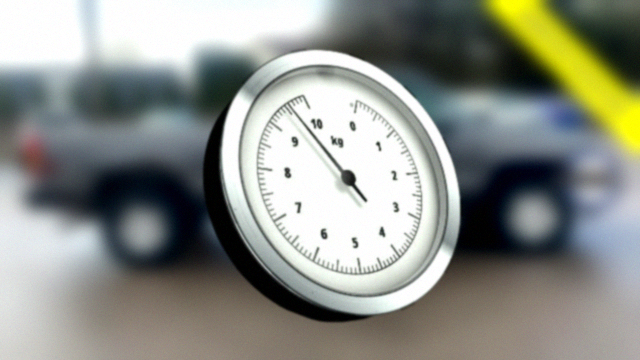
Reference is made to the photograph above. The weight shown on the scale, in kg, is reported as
9.5 kg
